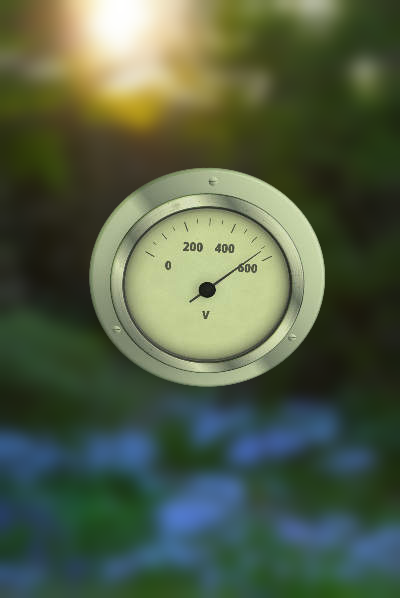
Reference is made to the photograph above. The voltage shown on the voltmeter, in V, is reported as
550 V
